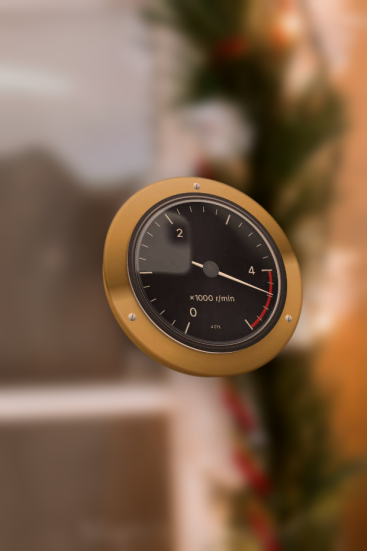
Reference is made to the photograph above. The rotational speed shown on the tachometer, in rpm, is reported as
4400 rpm
